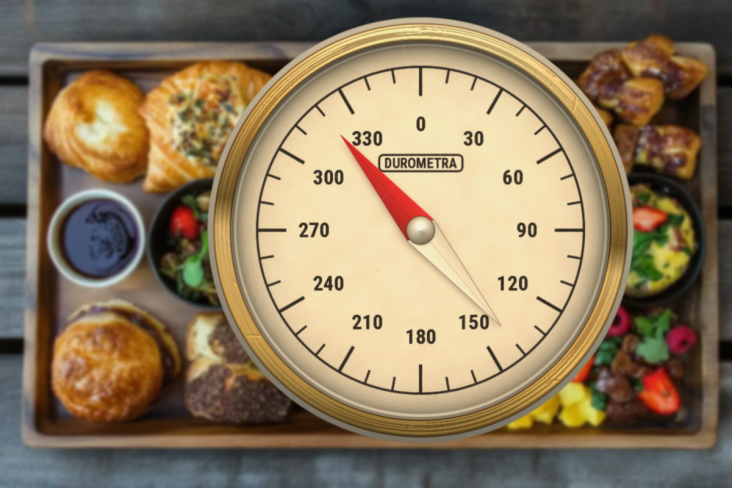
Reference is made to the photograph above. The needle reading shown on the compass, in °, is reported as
320 °
